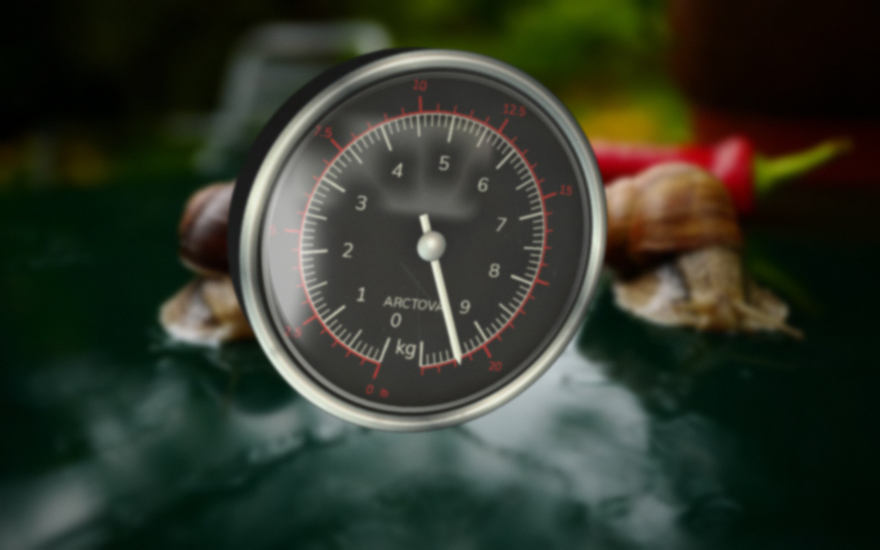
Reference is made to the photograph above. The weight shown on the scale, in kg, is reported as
9.5 kg
